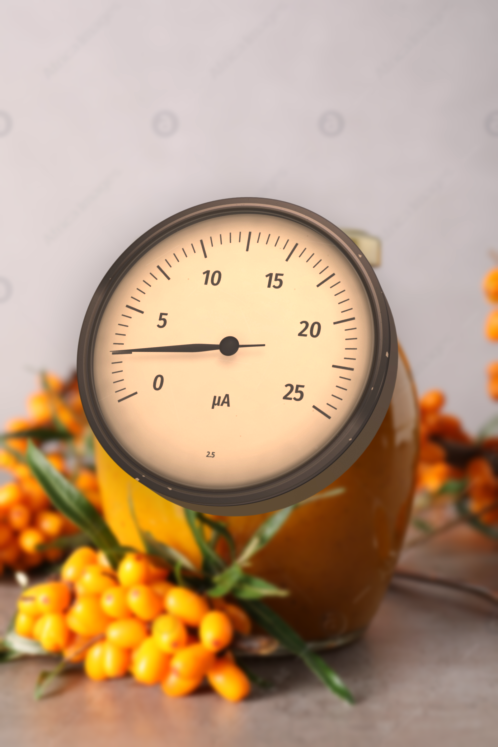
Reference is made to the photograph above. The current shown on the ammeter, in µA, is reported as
2.5 µA
